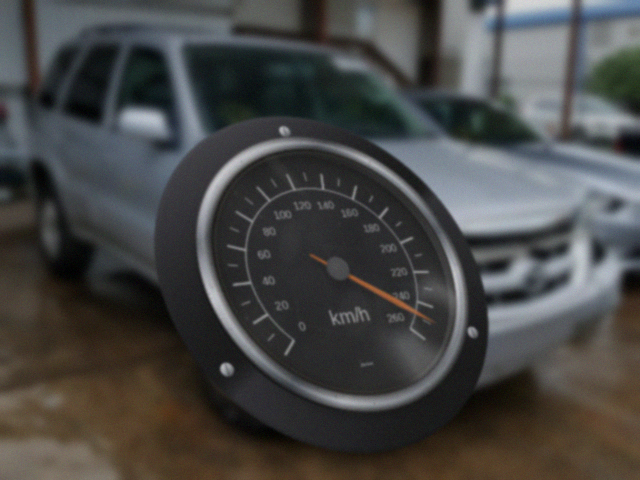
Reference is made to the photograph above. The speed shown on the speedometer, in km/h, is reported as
250 km/h
